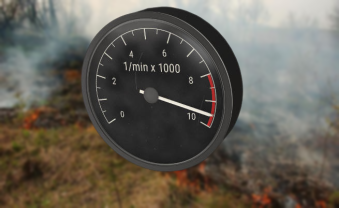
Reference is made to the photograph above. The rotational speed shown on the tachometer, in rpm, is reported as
9500 rpm
